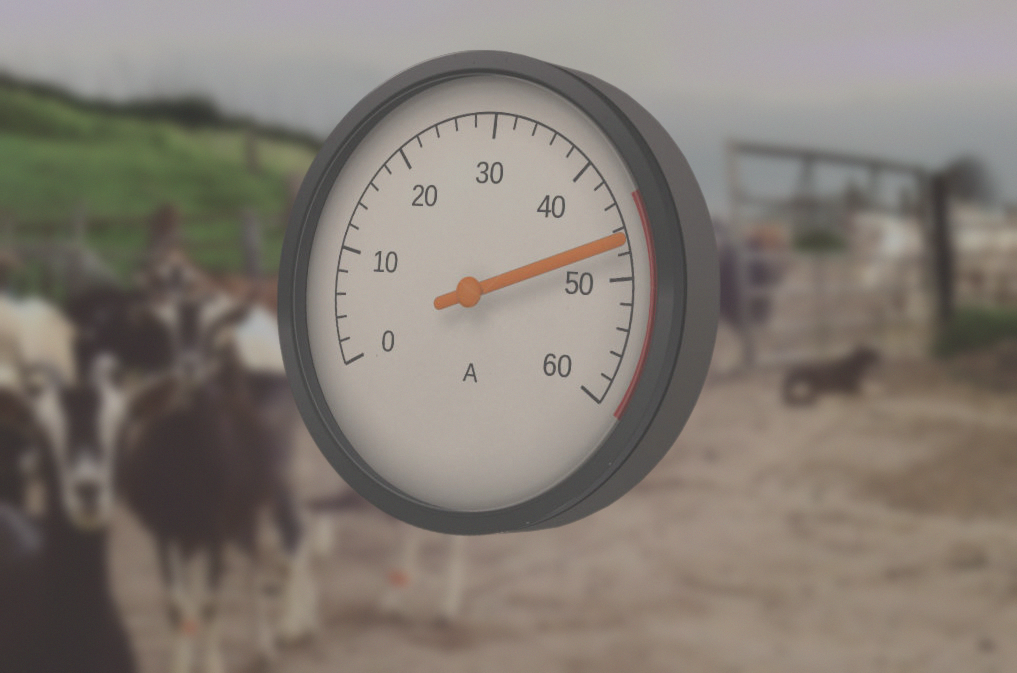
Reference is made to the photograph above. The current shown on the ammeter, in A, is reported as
47 A
